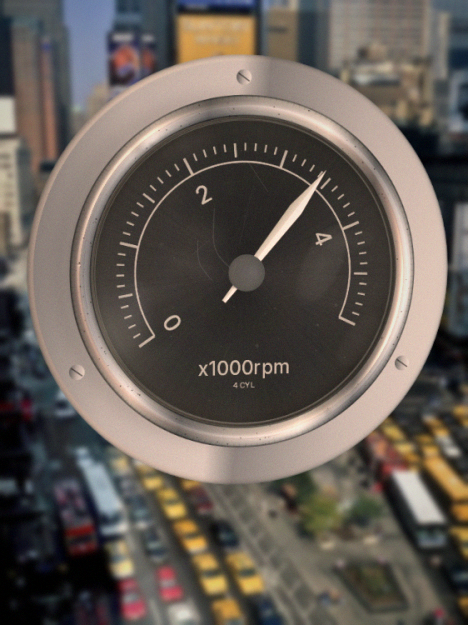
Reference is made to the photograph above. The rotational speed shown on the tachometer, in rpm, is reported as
3400 rpm
